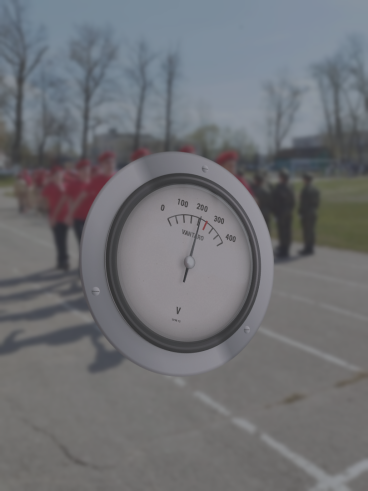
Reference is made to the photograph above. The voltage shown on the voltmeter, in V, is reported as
200 V
